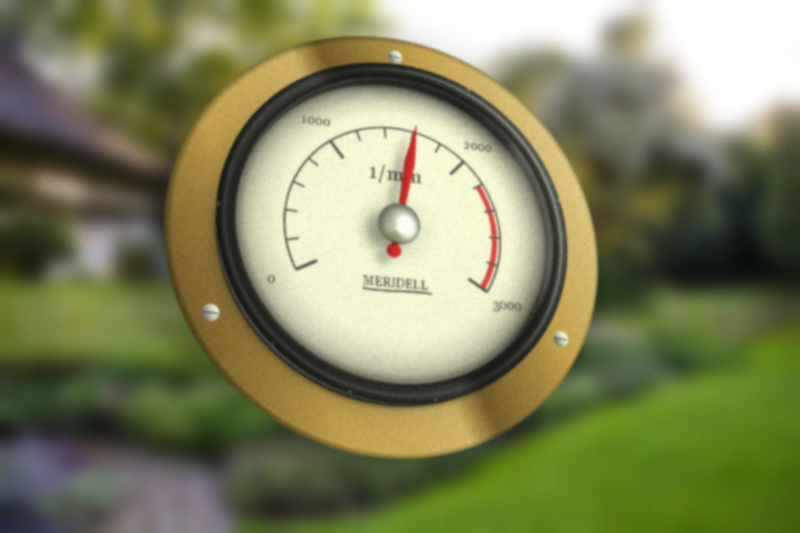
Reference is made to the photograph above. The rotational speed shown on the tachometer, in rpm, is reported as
1600 rpm
